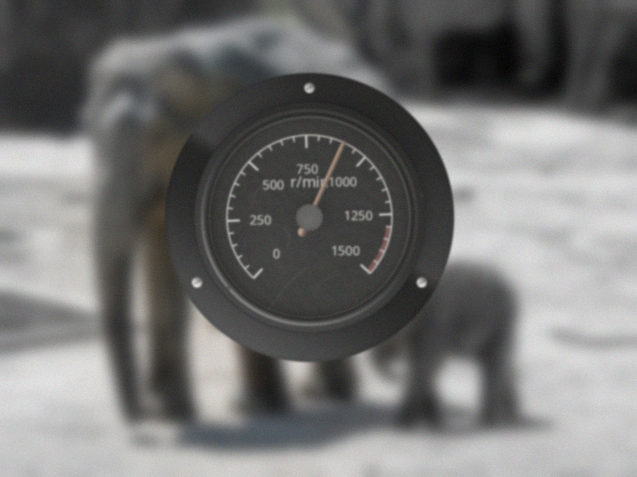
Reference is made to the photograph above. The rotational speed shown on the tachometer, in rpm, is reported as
900 rpm
